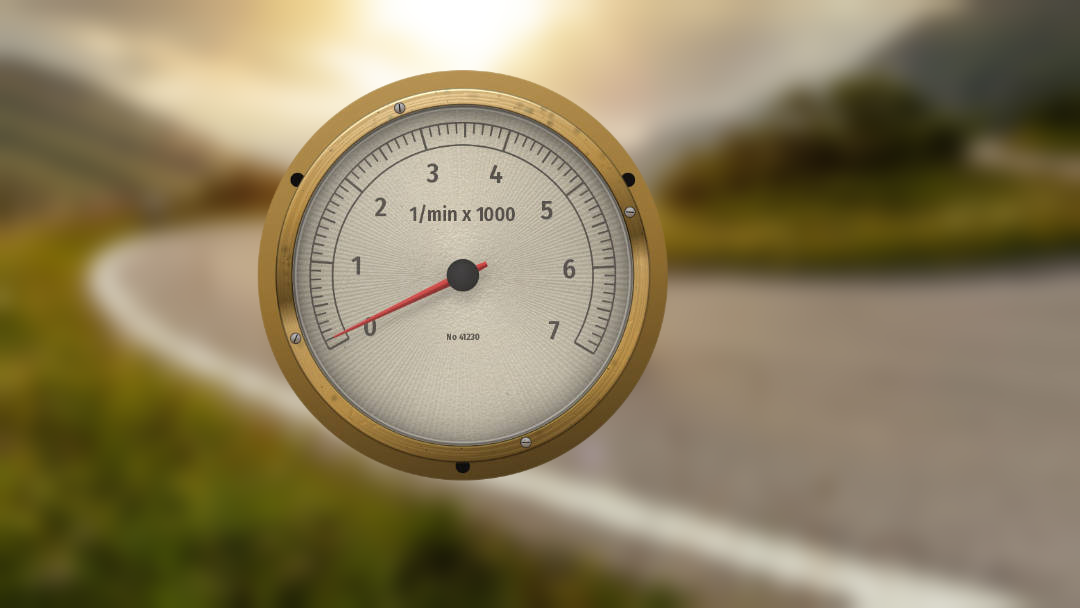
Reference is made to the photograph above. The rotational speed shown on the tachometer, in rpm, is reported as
100 rpm
